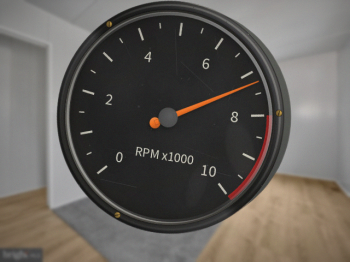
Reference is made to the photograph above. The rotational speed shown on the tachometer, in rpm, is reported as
7250 rpm
